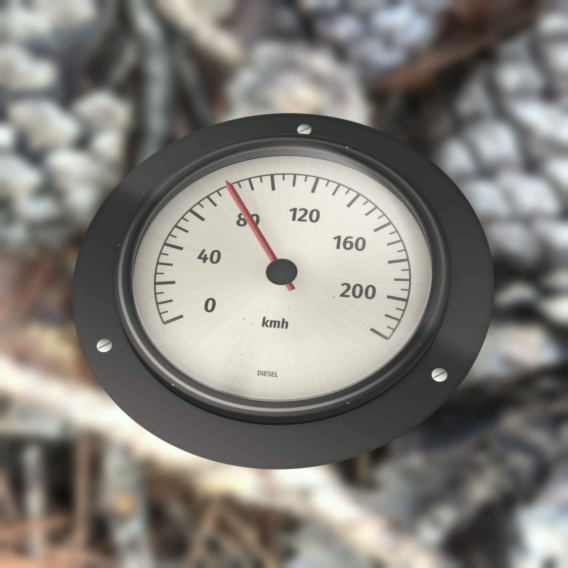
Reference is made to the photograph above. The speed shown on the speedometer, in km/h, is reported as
80 km/h
